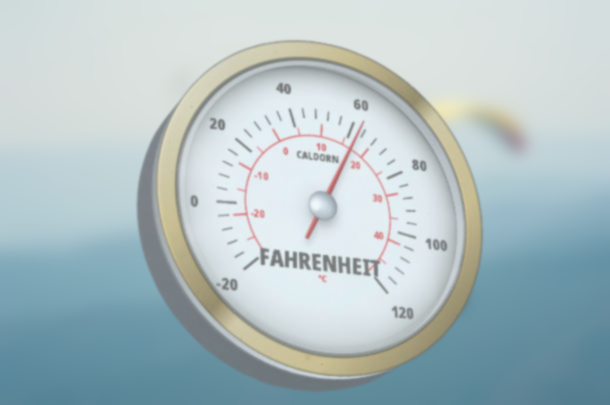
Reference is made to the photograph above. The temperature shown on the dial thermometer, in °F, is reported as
62 °F
